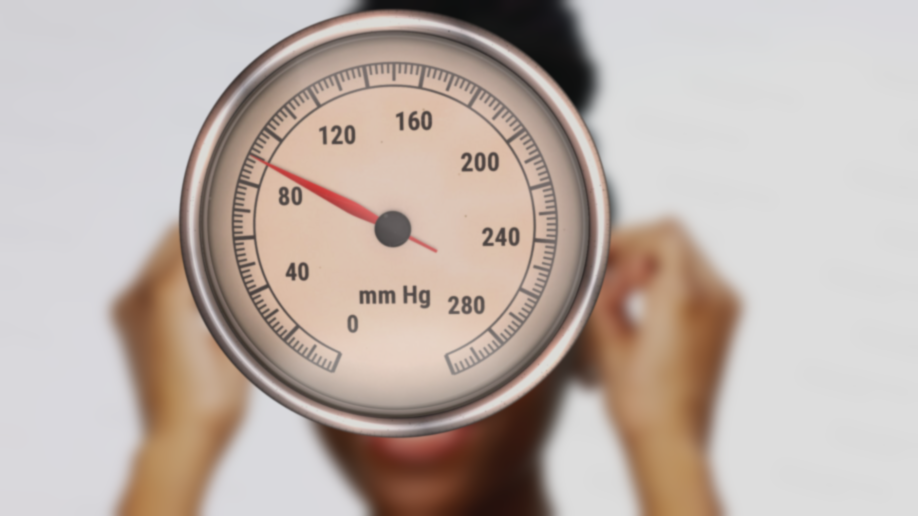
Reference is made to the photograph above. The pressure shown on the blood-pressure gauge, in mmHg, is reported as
90 mmHg
